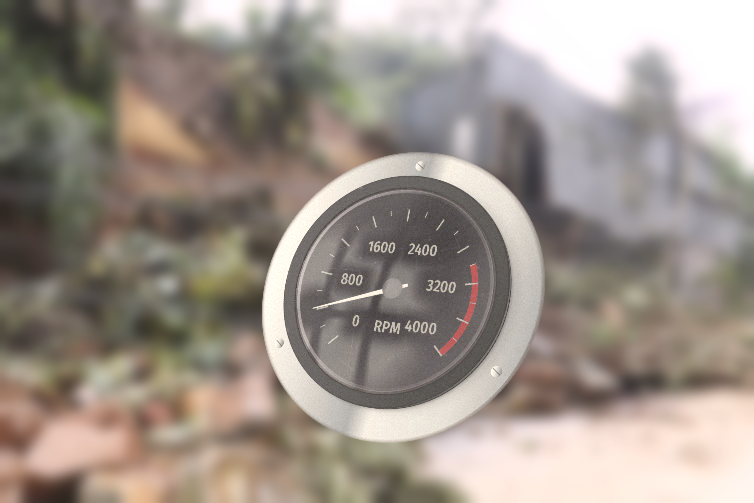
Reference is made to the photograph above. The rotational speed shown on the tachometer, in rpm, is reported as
400 rpm
